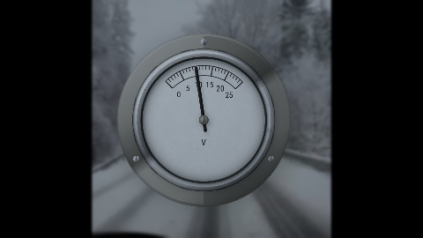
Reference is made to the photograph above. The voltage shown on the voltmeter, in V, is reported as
10 V
